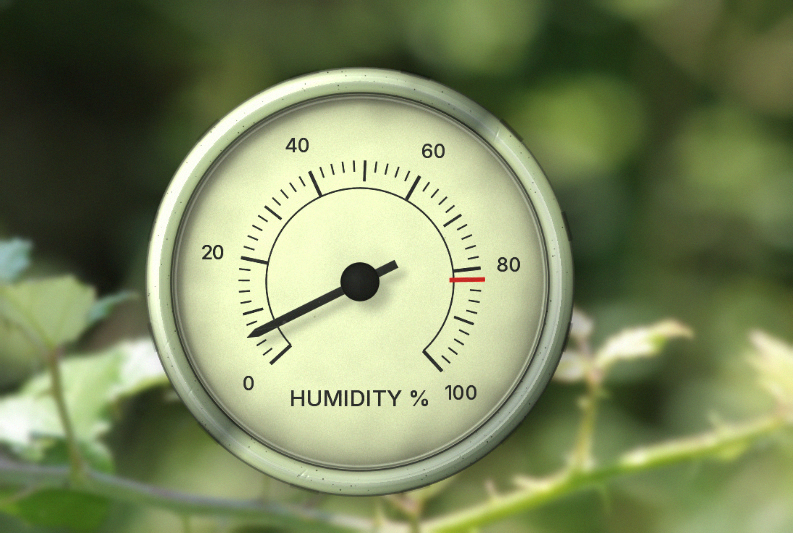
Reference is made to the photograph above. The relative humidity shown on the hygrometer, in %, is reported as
6 %
